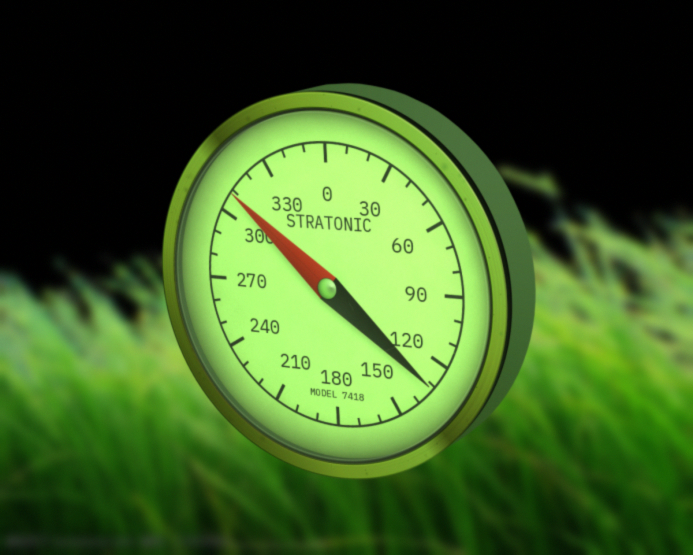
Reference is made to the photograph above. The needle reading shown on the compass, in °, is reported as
310 °
